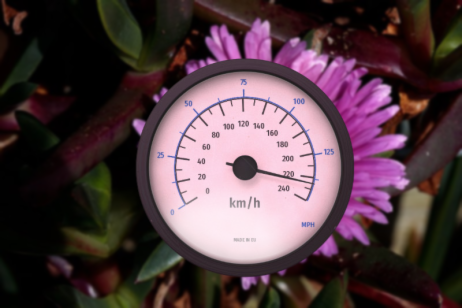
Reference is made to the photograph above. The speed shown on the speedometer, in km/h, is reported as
225 km/h
